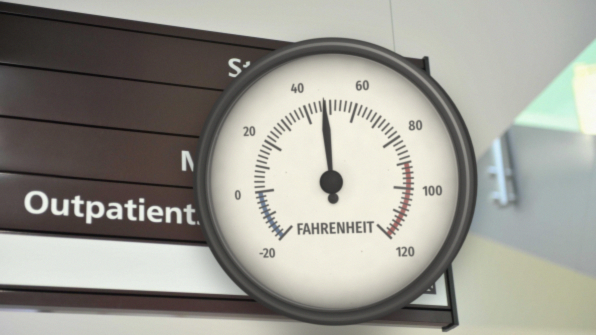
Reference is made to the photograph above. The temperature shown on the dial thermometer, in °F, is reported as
48 °F
